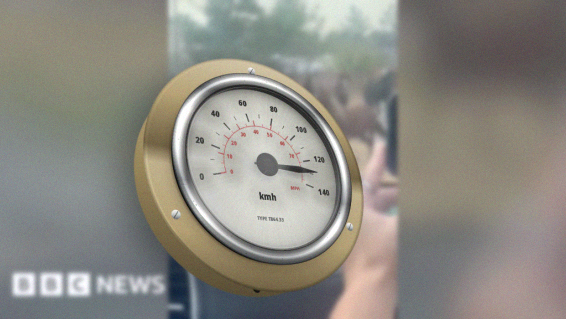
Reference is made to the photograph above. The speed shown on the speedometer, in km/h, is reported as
130 km/h
